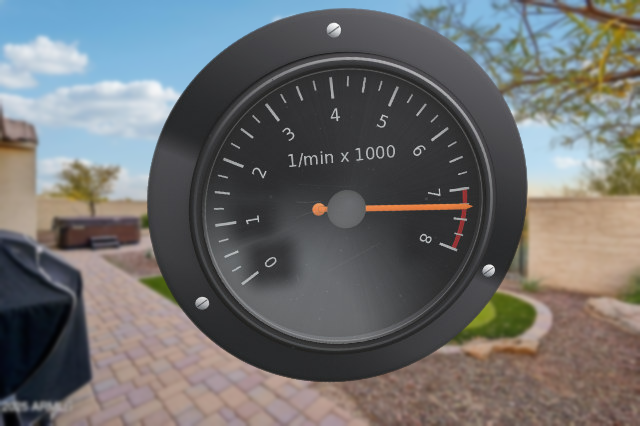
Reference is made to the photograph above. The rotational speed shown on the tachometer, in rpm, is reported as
7250 rpm
